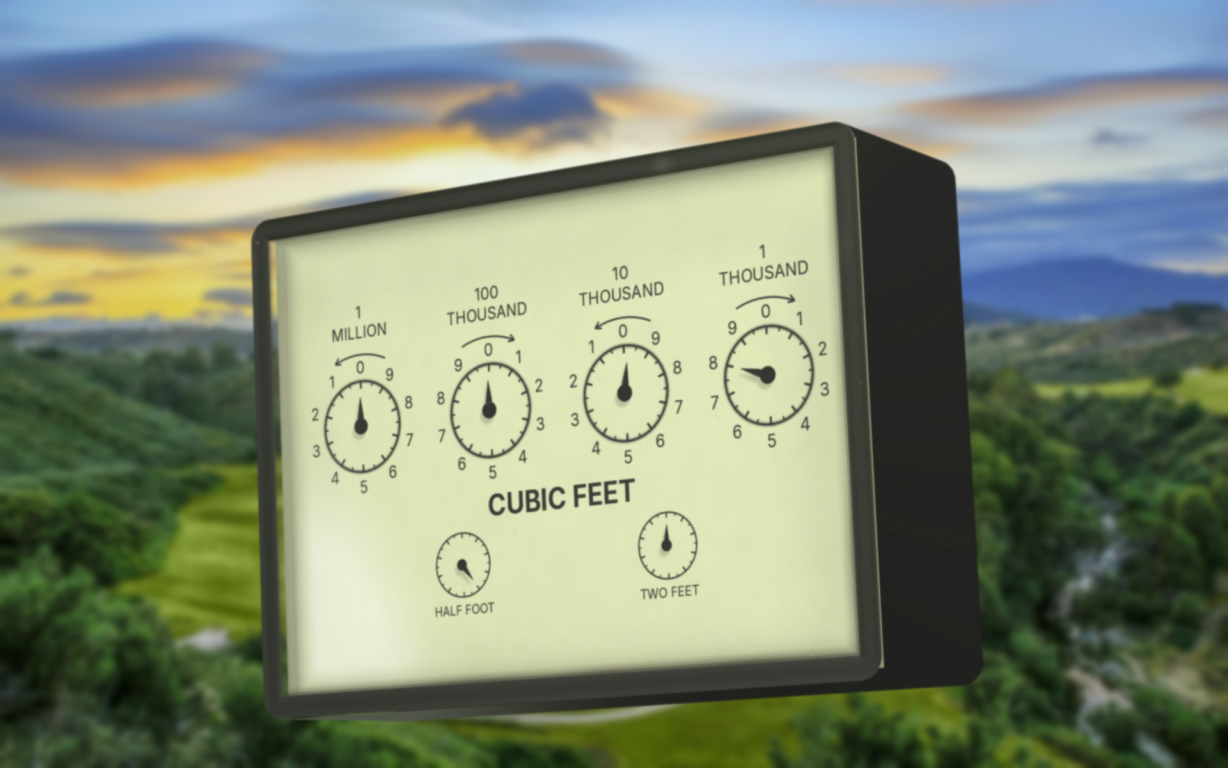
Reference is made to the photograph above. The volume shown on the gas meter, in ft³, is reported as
999800 ft³
